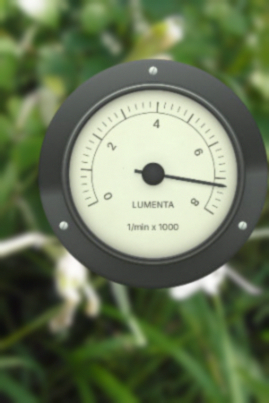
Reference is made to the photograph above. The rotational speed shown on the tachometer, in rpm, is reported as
7200 rpm
